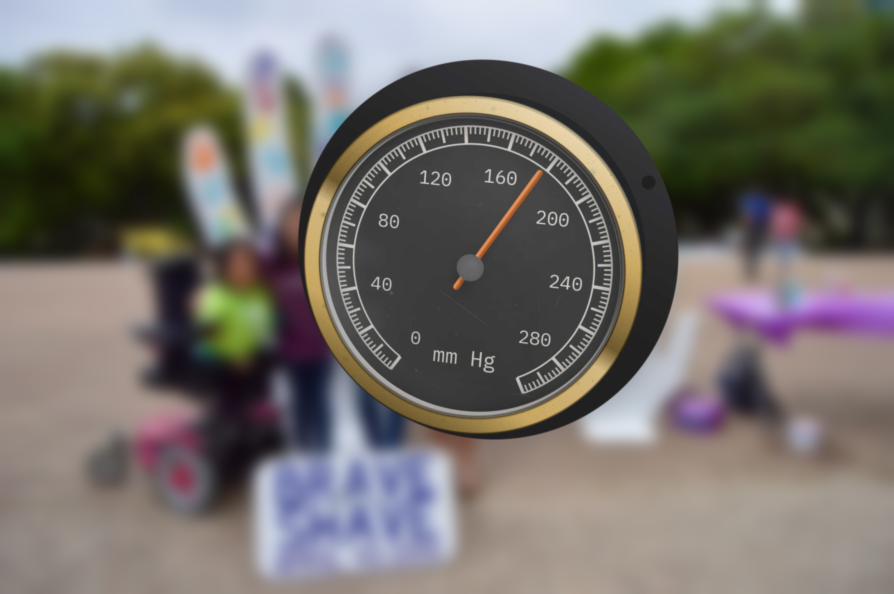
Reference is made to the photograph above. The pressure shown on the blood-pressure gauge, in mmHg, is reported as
178 mmHg
